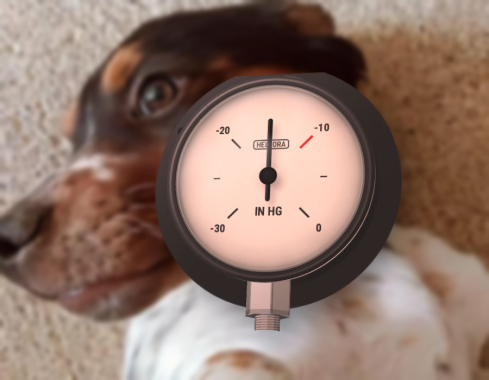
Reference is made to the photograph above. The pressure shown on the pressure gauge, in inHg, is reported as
-15 inHg
